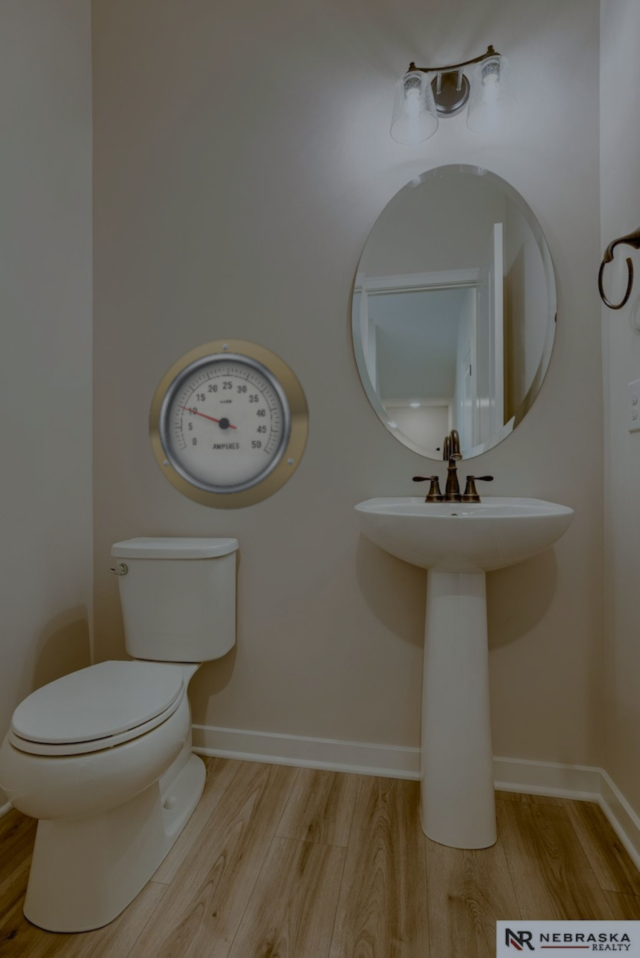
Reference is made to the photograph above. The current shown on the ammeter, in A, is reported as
10 A
